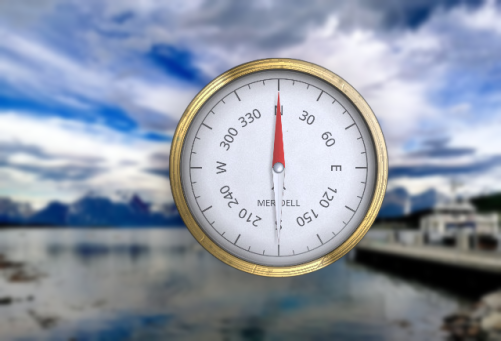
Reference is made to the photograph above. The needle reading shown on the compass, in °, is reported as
0 °
